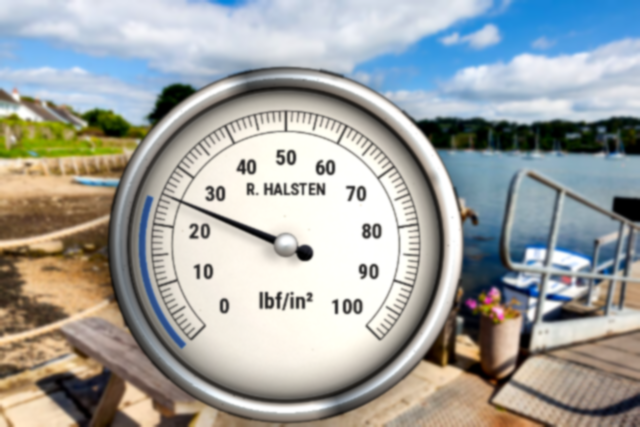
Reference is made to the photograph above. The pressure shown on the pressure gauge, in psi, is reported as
25 psi
